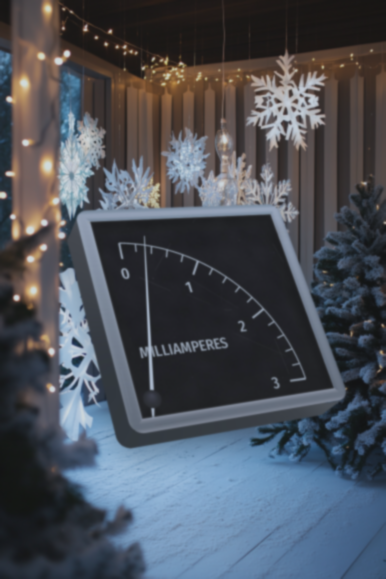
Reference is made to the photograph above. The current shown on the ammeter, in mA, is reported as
0.3 mA
